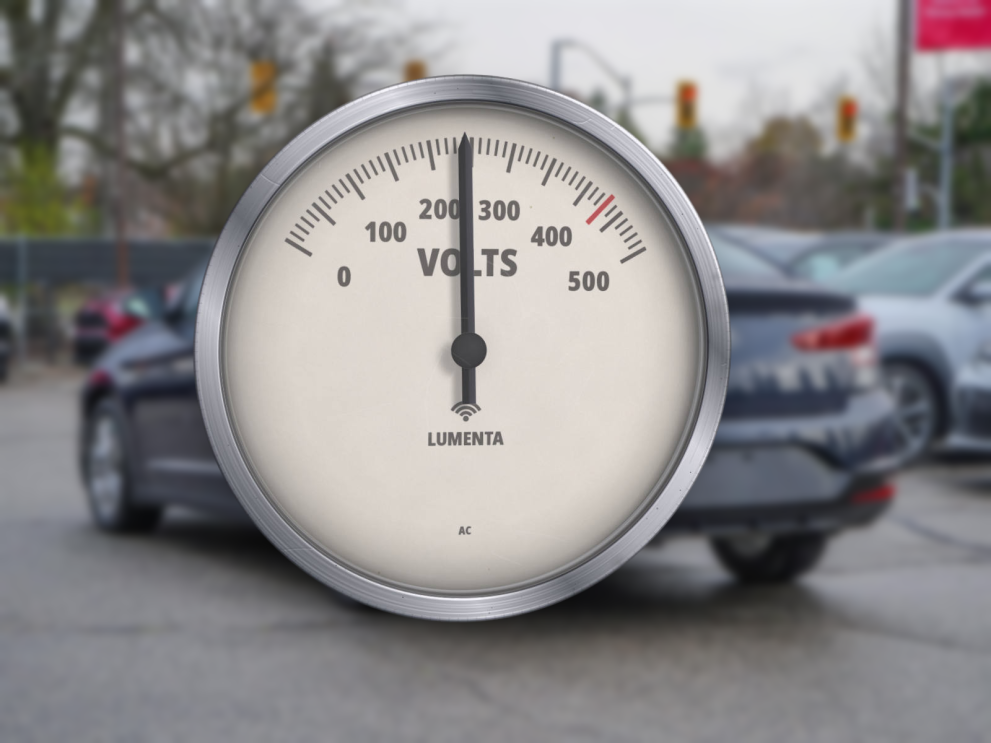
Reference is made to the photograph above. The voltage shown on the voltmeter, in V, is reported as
240 V
